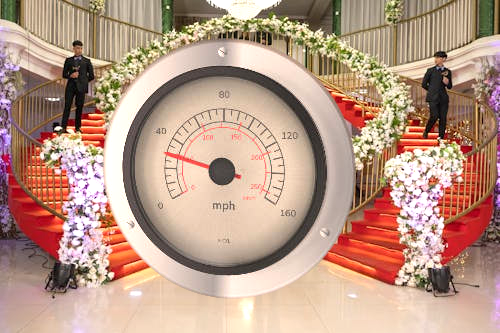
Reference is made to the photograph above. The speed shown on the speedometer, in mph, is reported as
30 mph
